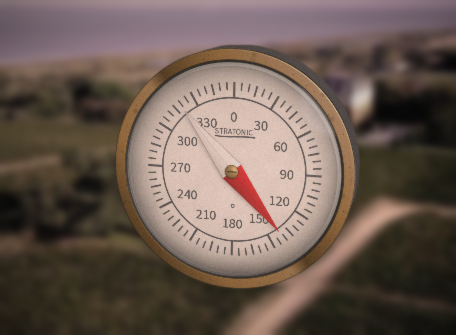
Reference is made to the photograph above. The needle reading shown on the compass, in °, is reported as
140 °
